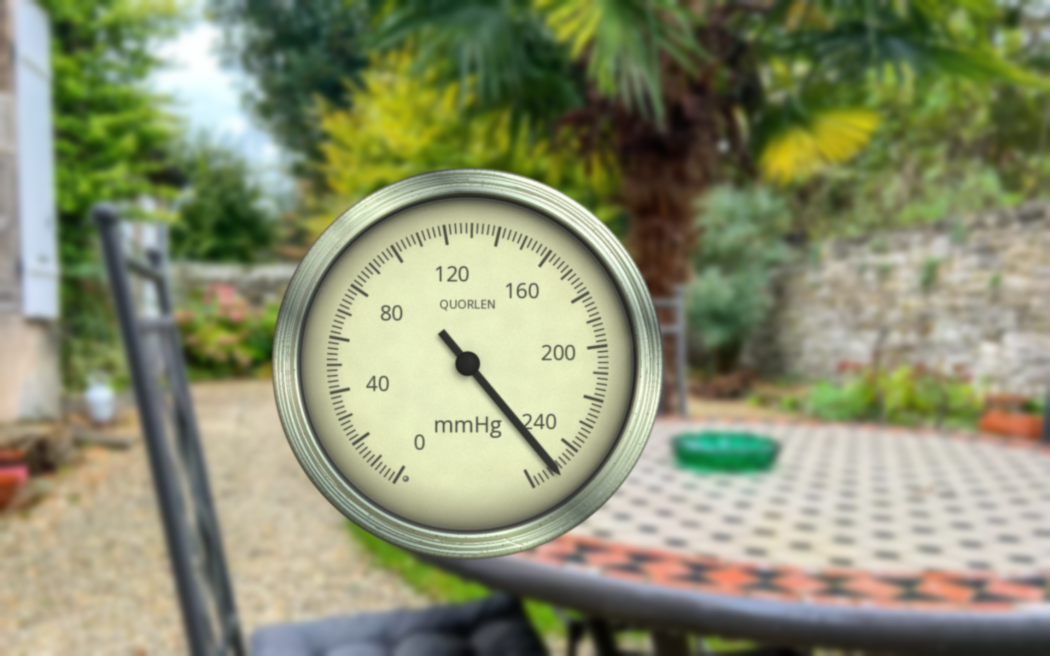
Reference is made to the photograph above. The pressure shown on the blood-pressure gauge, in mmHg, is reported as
250 mmHg
